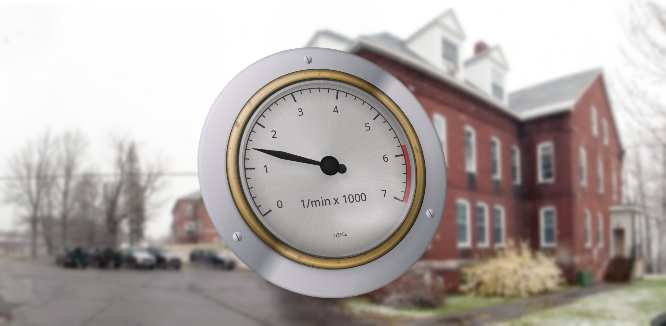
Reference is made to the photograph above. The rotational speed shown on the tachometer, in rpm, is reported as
1400 rpm
